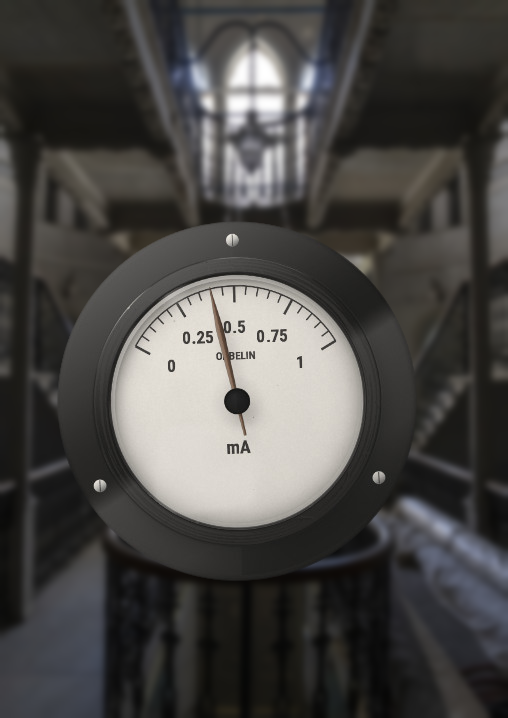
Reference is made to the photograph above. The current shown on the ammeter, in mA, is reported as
0.4 mA
